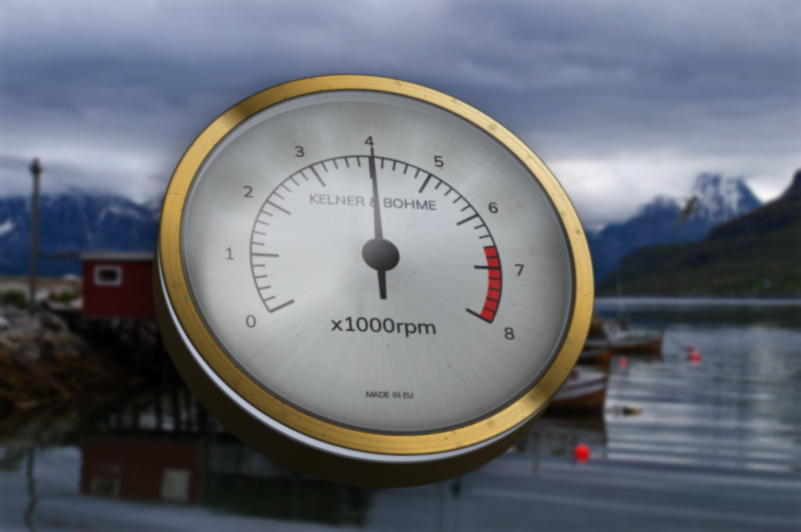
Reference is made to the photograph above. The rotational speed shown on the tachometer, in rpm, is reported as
4000 rpm
